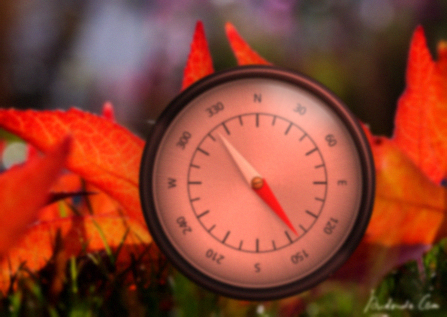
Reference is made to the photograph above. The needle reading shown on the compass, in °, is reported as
142.5 °
